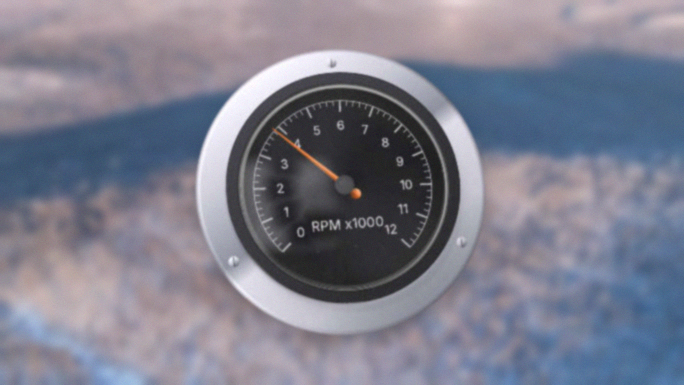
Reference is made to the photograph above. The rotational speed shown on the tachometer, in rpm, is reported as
3800 rpm
